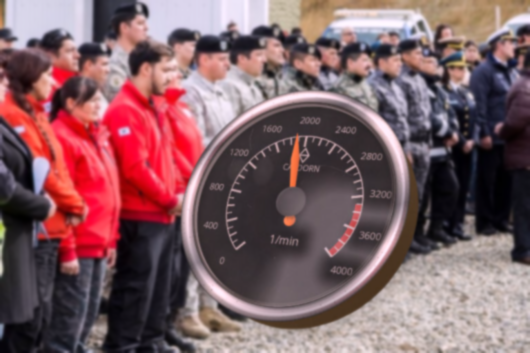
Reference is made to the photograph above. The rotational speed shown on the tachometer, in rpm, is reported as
1900 rpm
